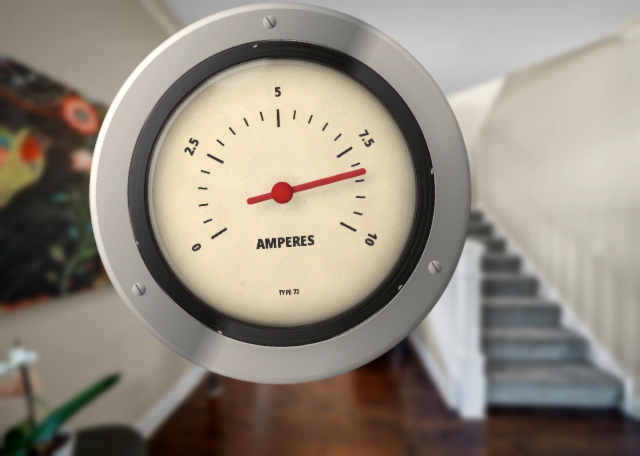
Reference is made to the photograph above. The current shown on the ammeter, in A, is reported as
8.25 A
